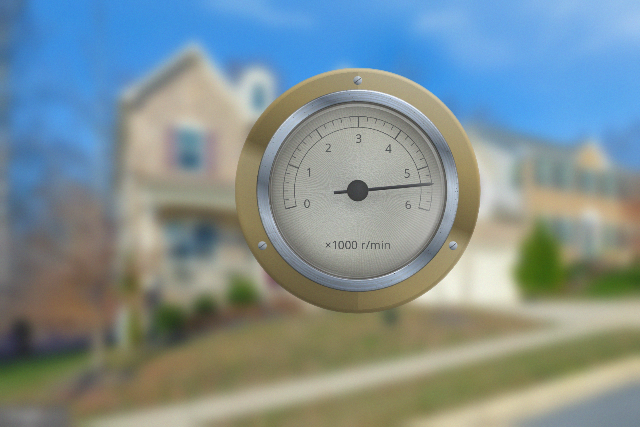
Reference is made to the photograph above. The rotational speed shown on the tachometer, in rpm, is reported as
5400 rpm
